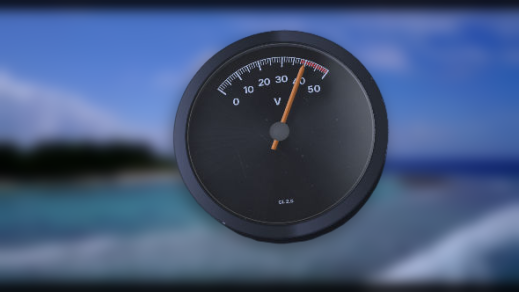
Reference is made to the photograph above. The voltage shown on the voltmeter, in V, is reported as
40 V
